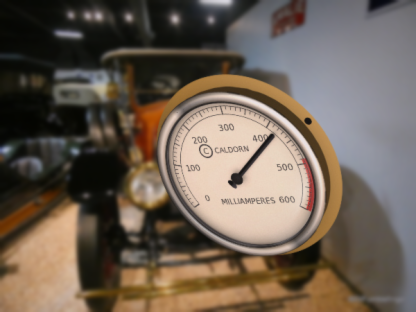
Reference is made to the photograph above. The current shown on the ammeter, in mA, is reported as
420 mA
